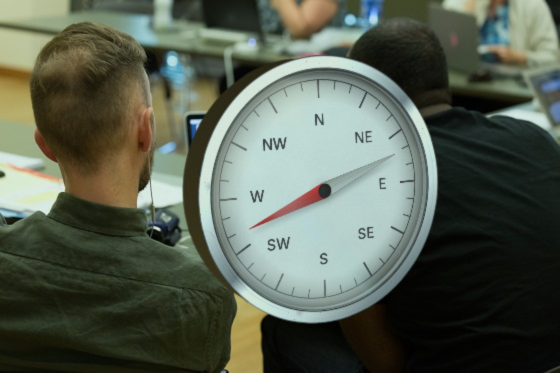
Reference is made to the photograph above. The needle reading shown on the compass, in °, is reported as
250 °
